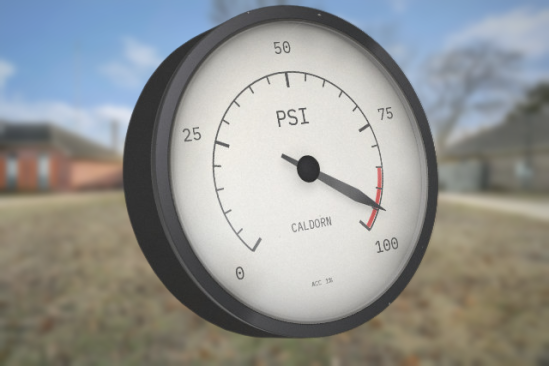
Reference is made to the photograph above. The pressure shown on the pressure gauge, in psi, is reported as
95 psi
